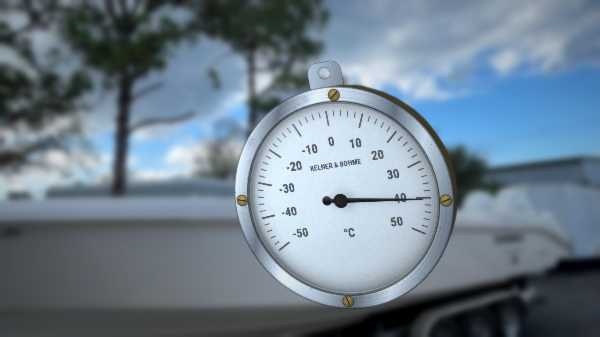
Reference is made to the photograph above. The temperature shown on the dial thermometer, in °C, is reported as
40 °C
